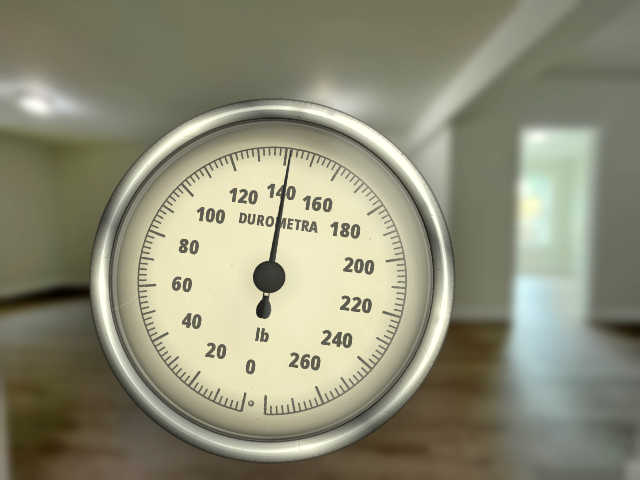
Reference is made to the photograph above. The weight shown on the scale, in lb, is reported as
142 lb
